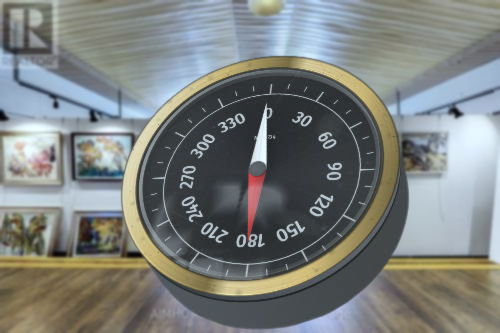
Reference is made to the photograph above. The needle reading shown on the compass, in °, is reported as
180 °
